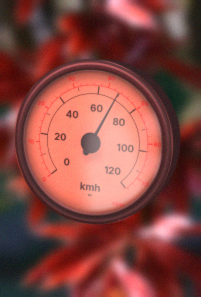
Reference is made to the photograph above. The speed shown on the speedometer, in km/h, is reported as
70 km/h
